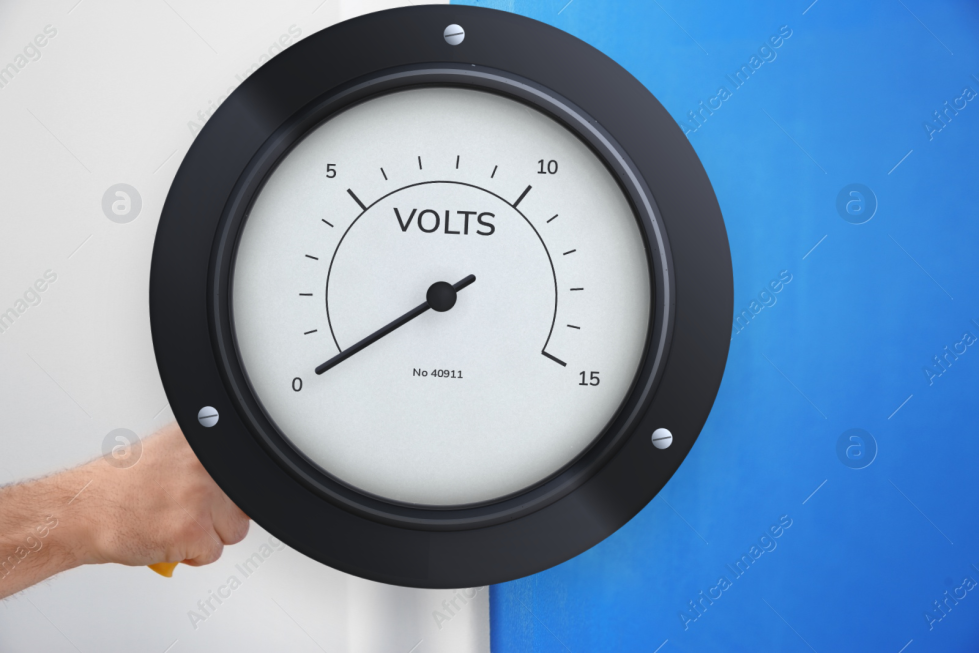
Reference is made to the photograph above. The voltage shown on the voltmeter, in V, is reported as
0 V
